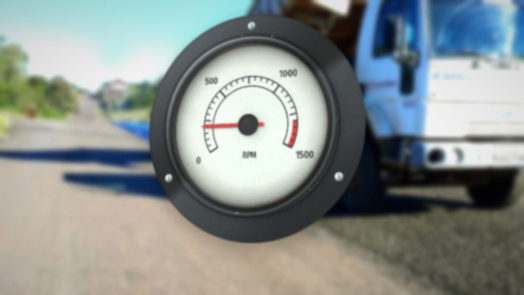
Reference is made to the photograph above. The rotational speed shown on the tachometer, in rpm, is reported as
200 rpm
